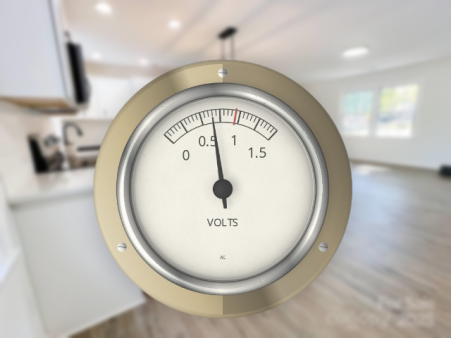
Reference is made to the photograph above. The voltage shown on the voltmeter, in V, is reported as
0.65 V
